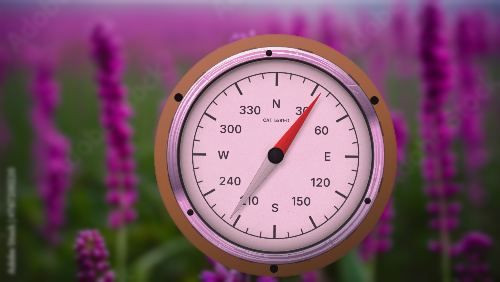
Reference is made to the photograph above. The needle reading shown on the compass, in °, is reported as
35 °
